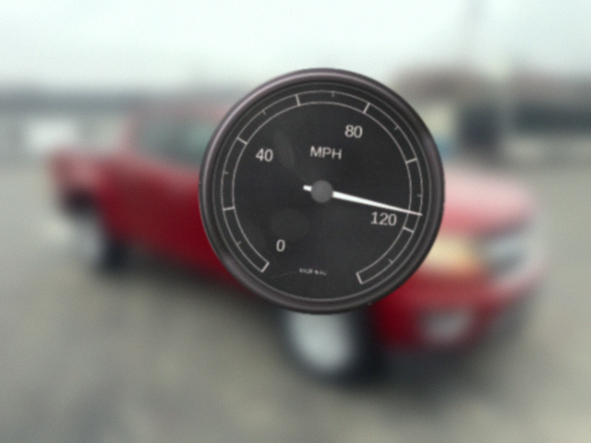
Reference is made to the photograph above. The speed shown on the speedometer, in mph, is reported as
115 mph
